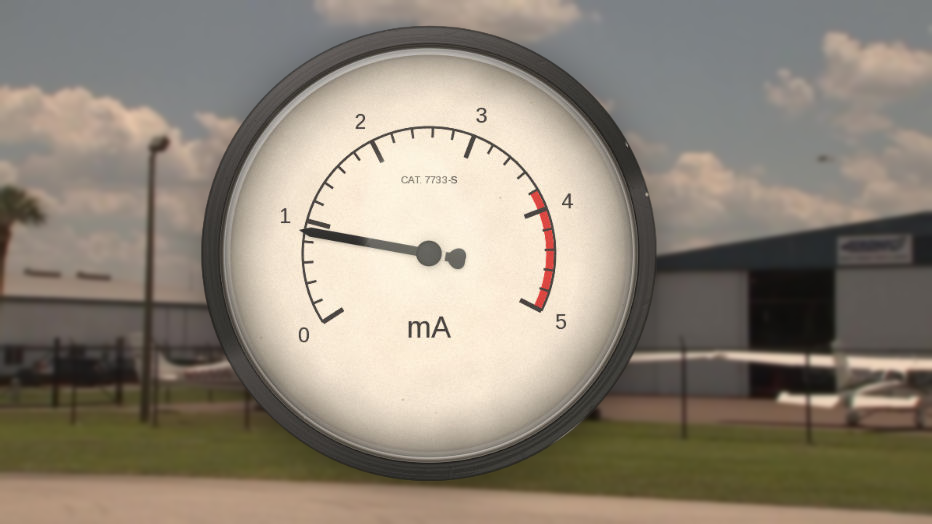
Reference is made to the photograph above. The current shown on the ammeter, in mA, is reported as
0.9 mA
